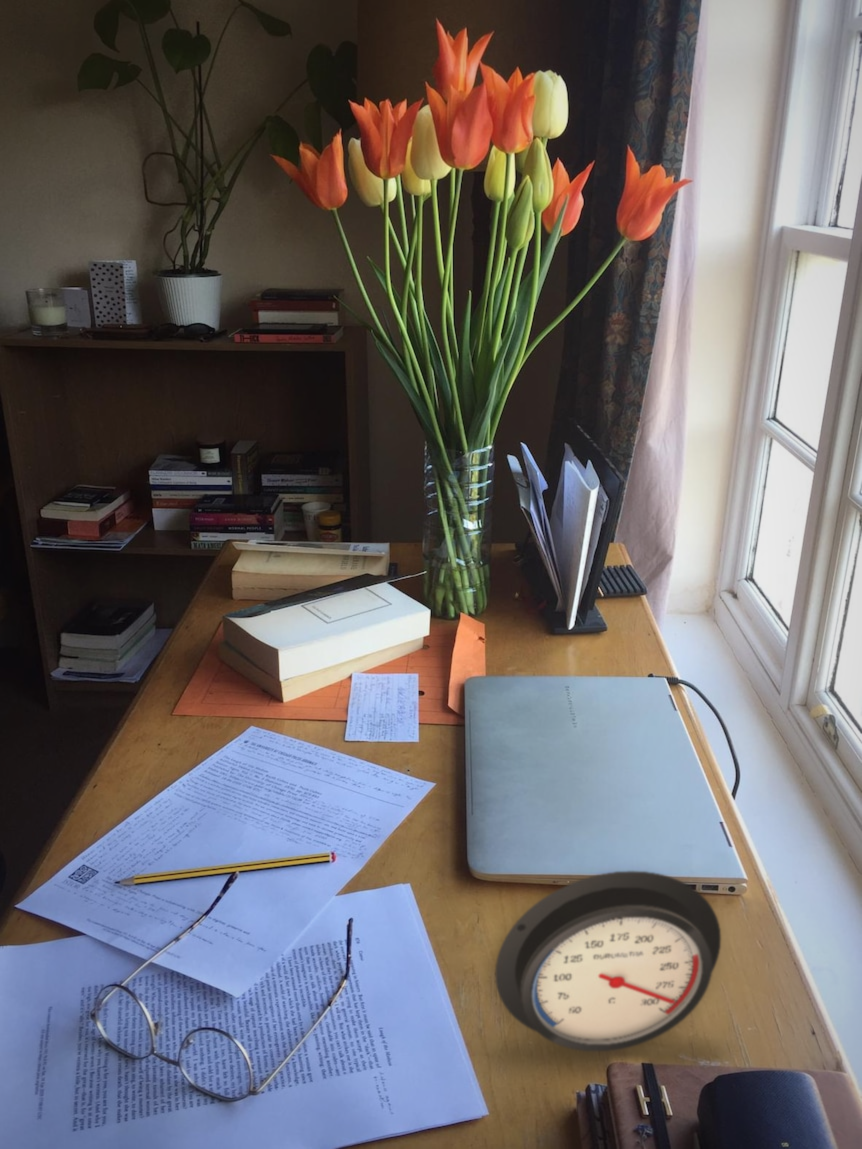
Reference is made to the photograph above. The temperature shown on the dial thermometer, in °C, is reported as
287.5 °C
